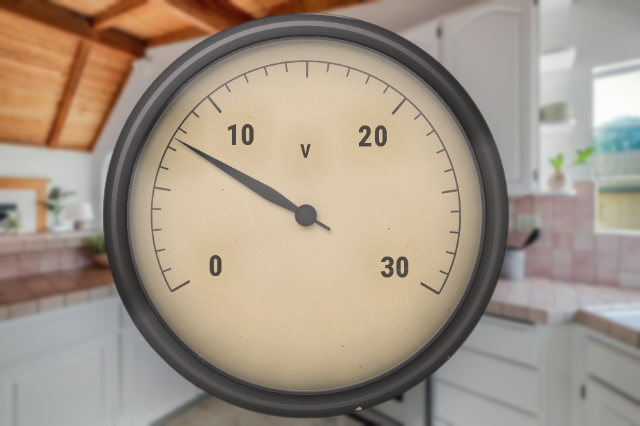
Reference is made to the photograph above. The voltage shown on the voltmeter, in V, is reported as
7.5 V
